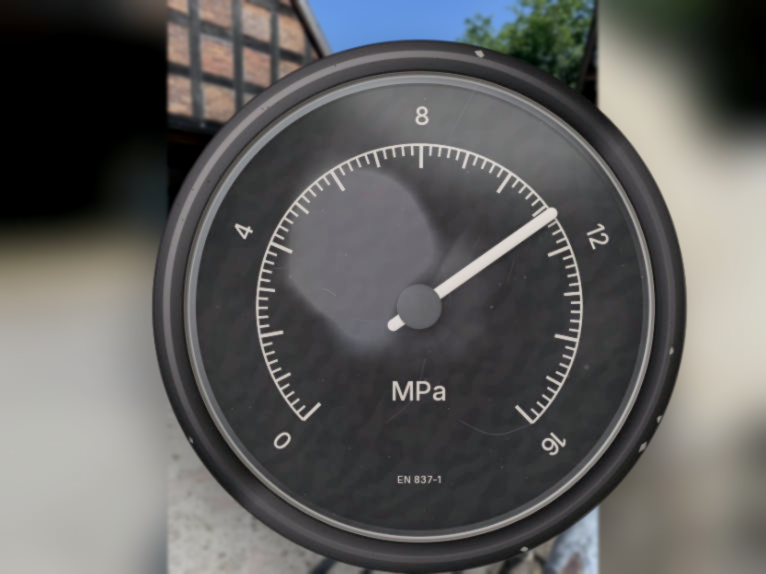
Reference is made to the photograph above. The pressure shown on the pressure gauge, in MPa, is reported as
11.2 MPa
